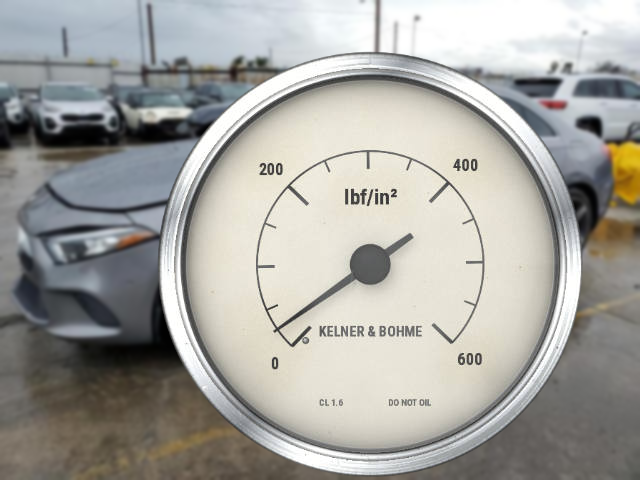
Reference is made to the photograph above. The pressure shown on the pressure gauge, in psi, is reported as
25 psi
